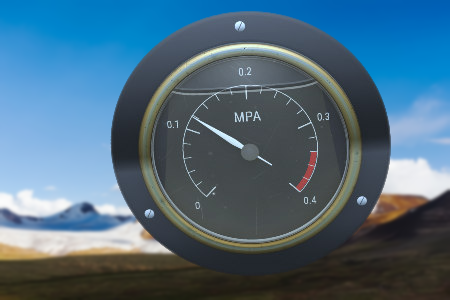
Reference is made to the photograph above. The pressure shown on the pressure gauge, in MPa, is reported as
0.12 MPa
